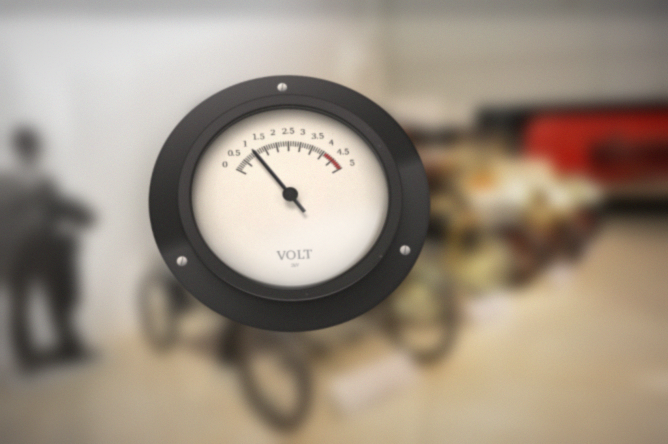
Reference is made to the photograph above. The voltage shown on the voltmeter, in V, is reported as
1 V
